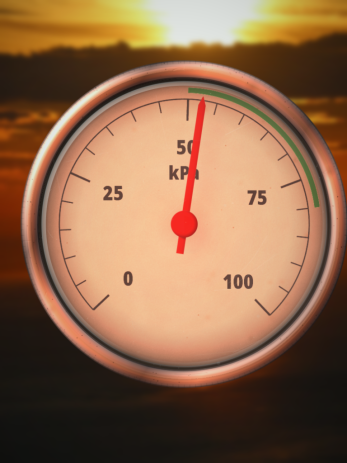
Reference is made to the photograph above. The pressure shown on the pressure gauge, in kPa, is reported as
52.5 kPa
